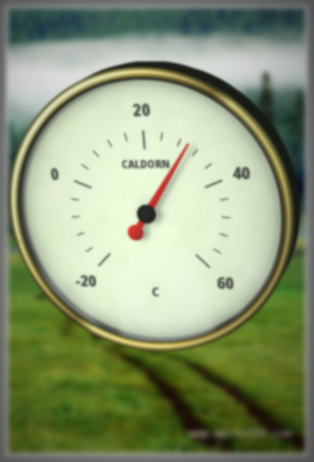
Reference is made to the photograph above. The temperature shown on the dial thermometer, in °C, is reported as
30 °C
